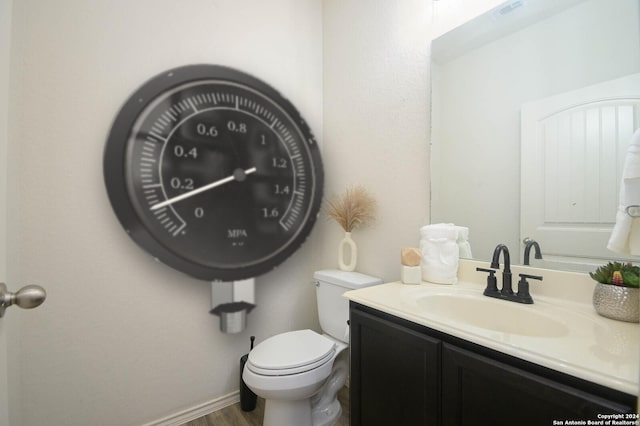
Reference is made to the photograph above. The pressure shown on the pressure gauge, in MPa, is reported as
0.12 MPa
